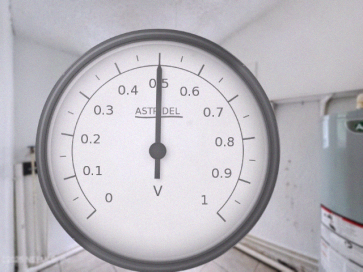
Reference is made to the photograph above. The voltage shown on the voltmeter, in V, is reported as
0.5 V
